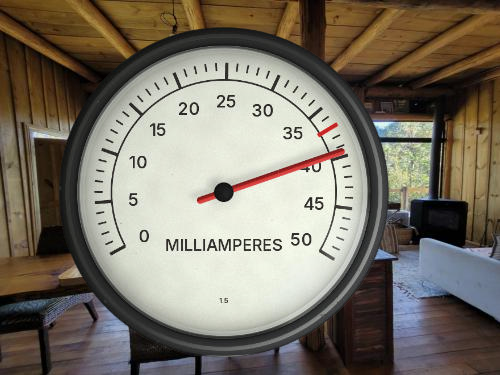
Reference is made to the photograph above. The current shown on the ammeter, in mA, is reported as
39.5 mA
